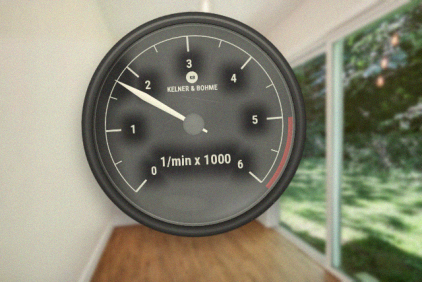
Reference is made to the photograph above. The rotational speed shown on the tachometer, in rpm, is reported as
1750 rpm
